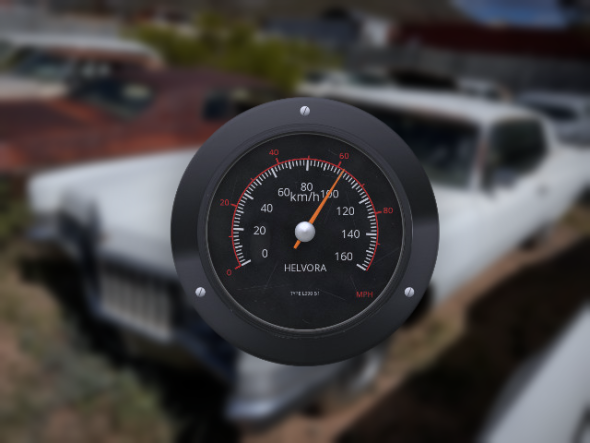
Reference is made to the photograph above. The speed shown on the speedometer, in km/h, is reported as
100 km/h
